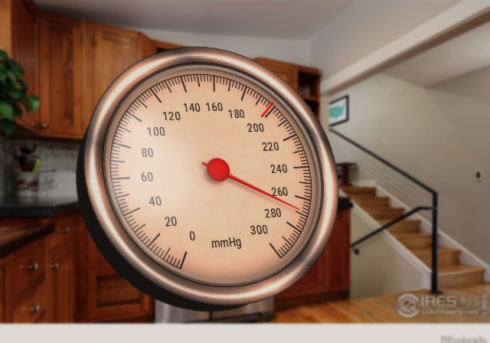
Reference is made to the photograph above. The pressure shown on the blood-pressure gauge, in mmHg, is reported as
270 mmHg
